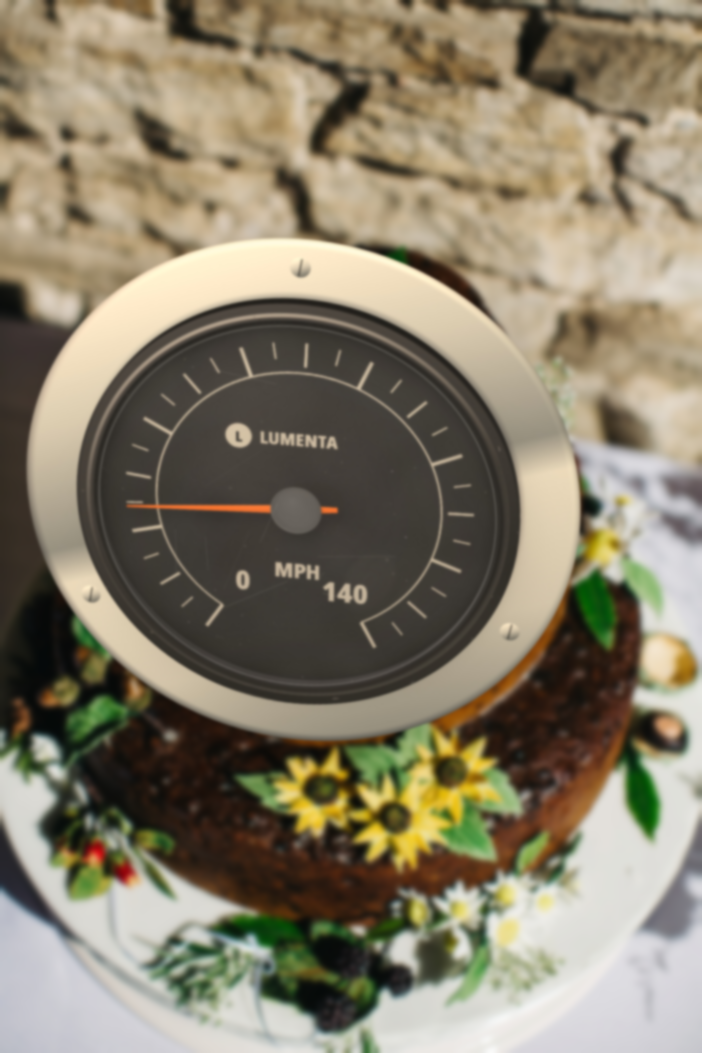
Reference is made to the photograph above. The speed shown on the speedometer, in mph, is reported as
25 mph
